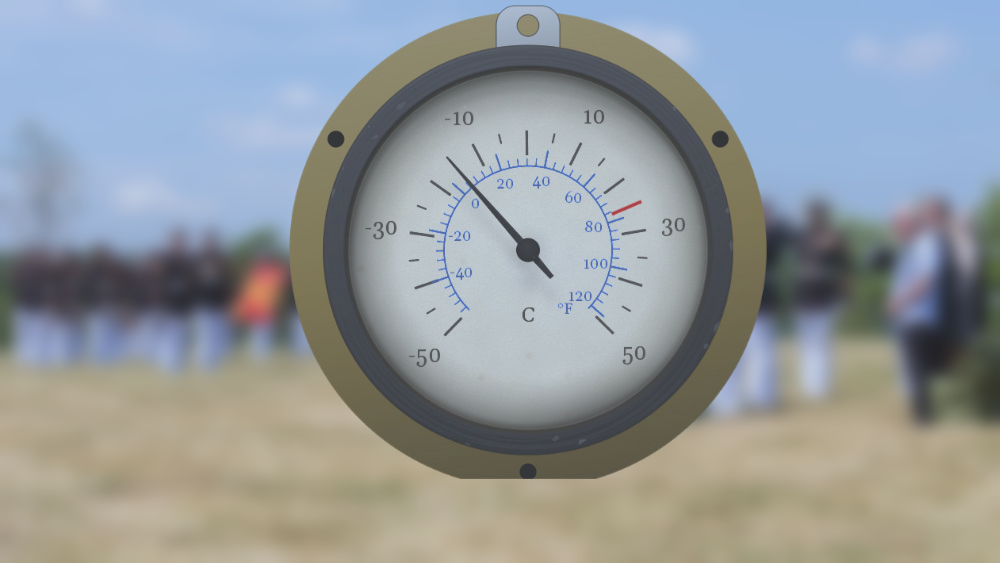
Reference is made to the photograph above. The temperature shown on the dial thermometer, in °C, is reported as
-15 °C
